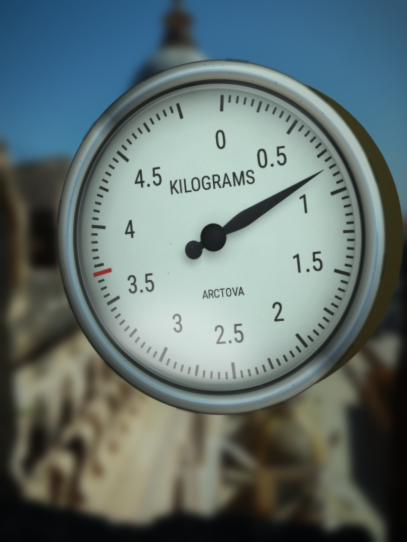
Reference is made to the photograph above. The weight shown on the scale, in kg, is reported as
0.85 kg
